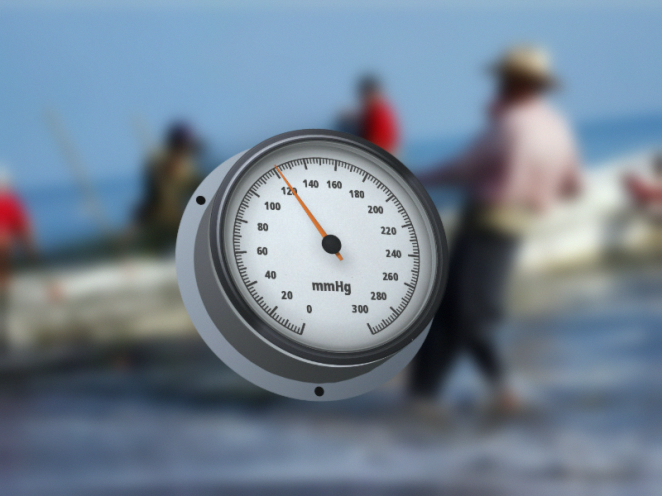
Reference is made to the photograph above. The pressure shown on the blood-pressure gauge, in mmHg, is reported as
120 mmHg
